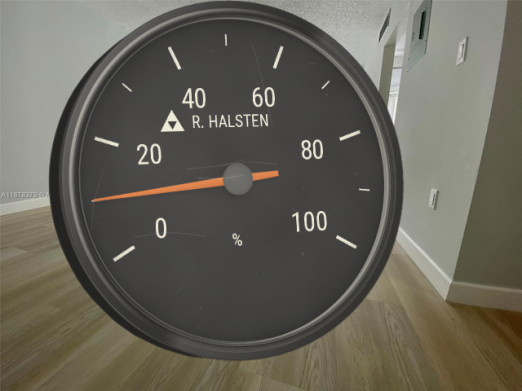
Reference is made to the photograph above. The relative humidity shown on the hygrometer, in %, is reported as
10 %
